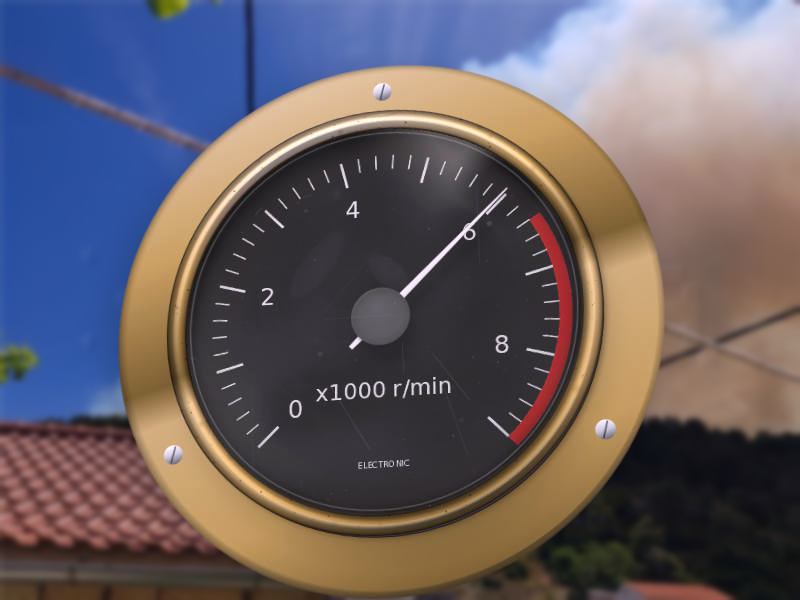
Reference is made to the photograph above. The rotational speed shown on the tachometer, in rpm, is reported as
6000 rpm
